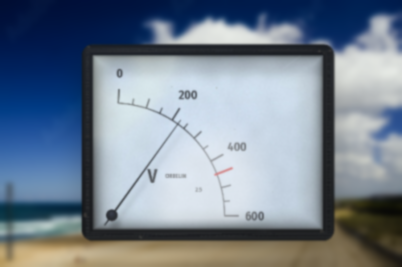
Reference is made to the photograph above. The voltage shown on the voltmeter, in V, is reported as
225 V
